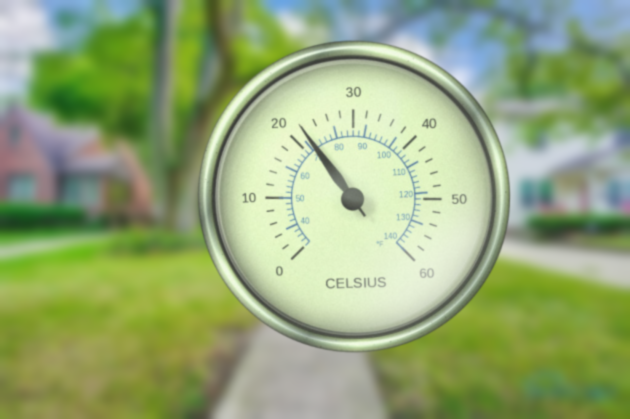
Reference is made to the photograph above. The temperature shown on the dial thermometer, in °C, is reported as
22 °C
